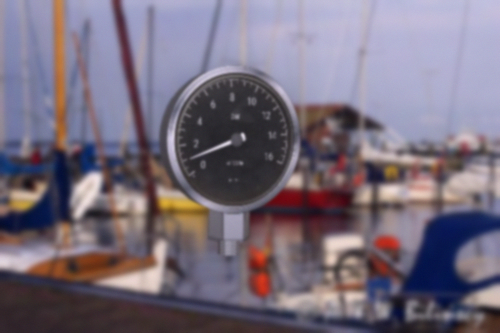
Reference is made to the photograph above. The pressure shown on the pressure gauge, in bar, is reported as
1 bar
